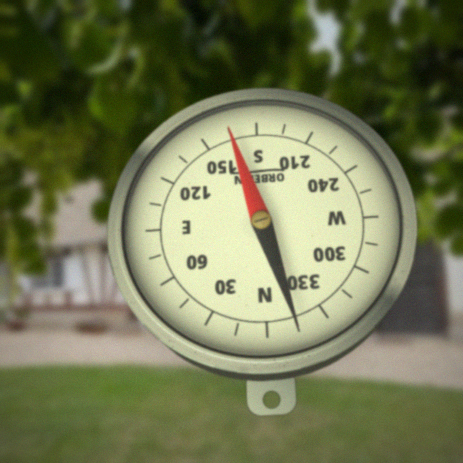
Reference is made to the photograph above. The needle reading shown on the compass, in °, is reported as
165 °
